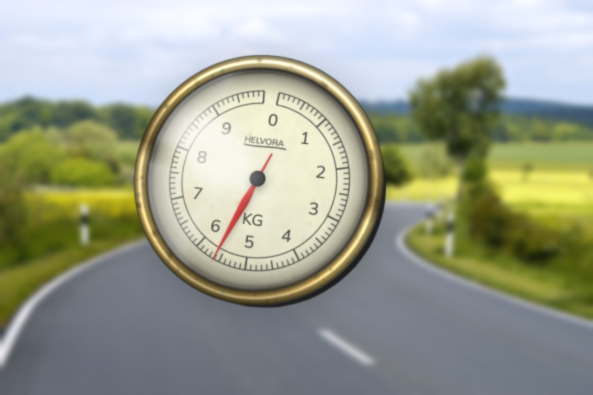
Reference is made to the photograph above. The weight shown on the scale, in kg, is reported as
5.6 kg
